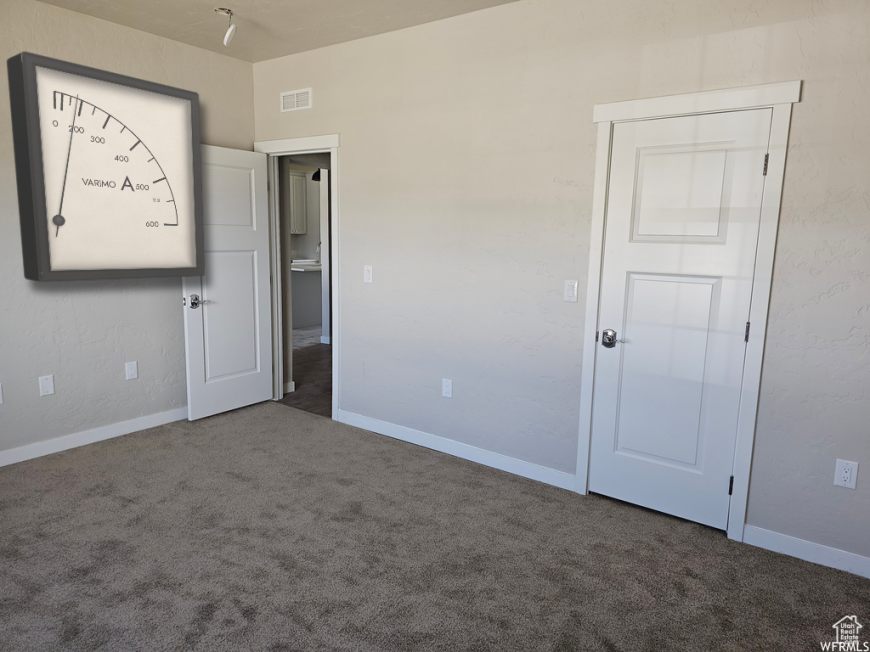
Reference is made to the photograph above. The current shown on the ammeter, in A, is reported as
175 A
